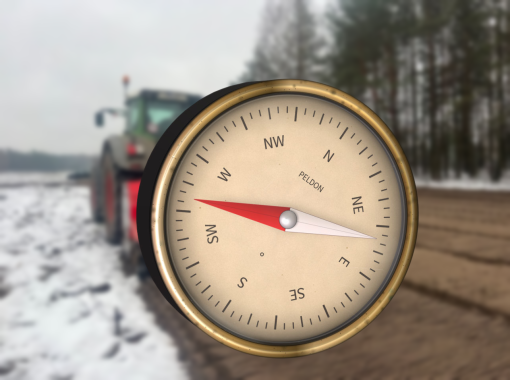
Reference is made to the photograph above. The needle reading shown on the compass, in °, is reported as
247.5 °
